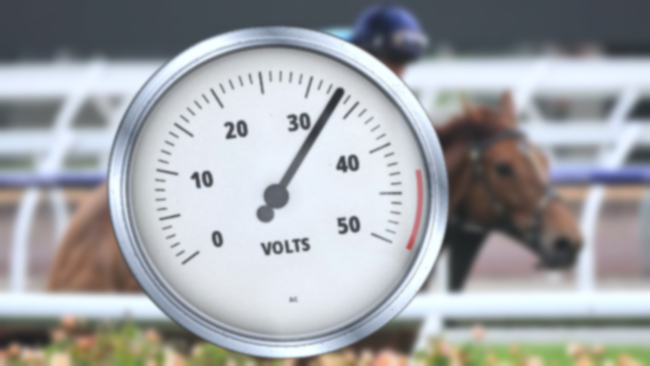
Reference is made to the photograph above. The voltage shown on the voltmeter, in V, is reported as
33 V
